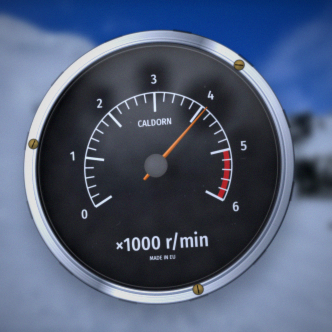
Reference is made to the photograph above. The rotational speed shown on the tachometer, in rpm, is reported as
4100 rpm
